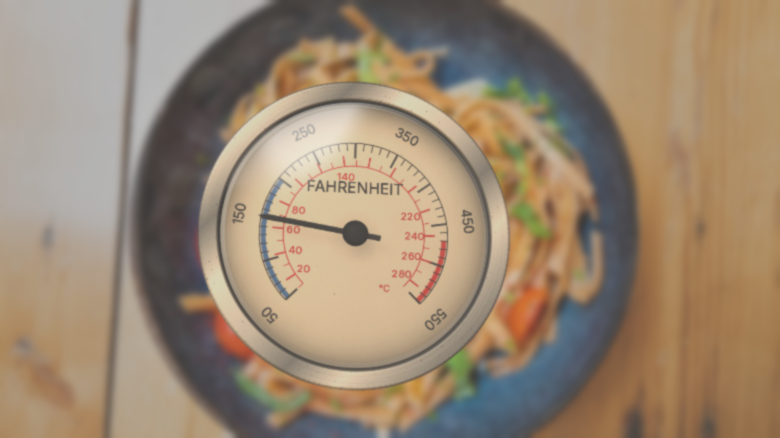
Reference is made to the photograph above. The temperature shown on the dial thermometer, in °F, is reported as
150 °F
